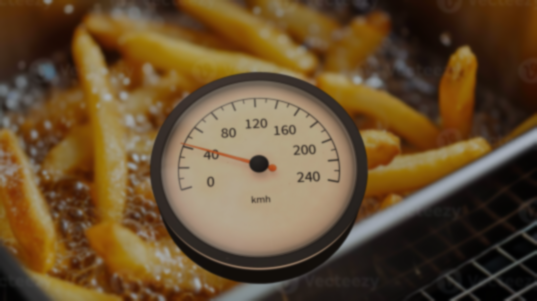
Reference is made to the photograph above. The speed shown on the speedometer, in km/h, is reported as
40 km/h
